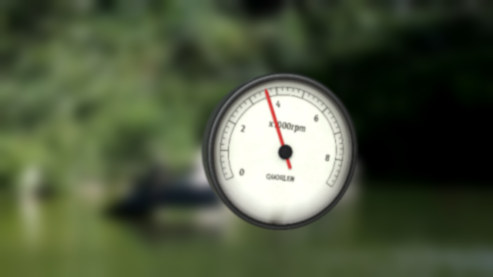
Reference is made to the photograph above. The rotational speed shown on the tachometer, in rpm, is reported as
3600 rpm
